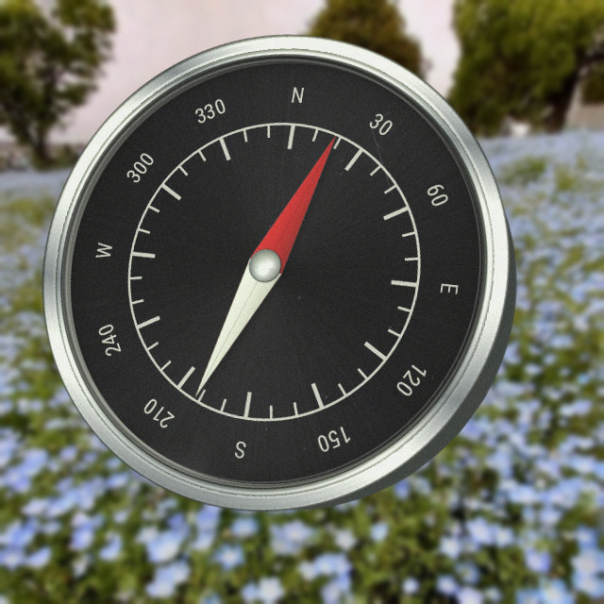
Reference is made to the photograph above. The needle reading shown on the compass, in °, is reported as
20 °
